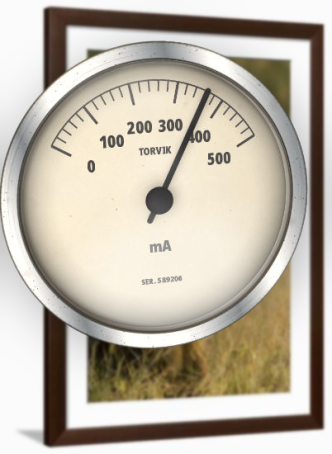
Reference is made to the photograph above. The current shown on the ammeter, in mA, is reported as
360 mA
